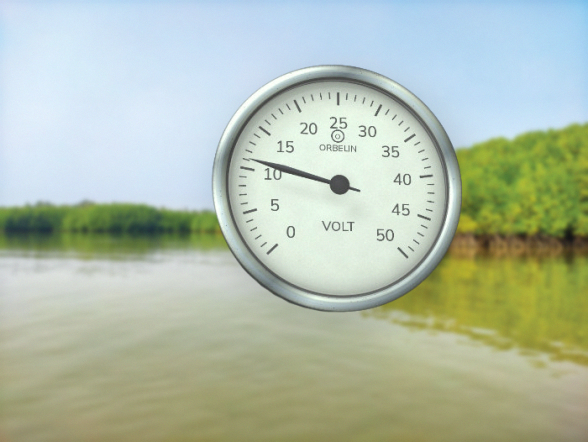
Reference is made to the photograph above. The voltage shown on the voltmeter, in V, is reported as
11 V
